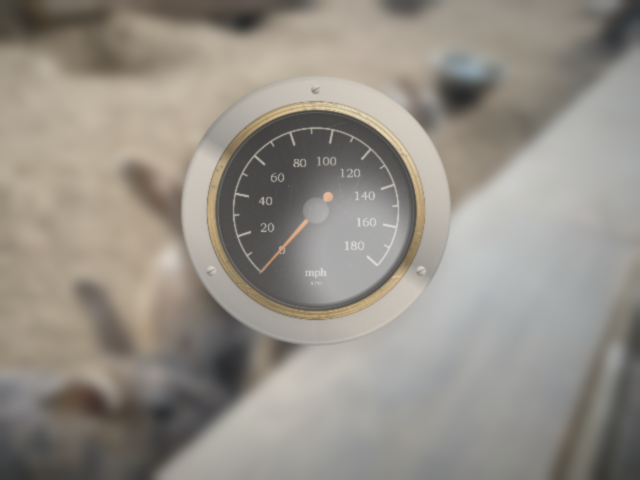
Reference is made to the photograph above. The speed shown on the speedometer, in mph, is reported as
0 mph
